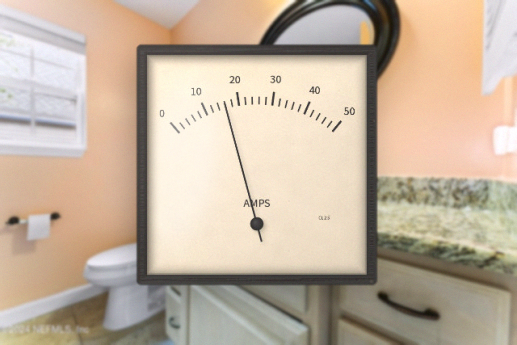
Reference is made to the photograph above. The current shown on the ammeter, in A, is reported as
16 A
